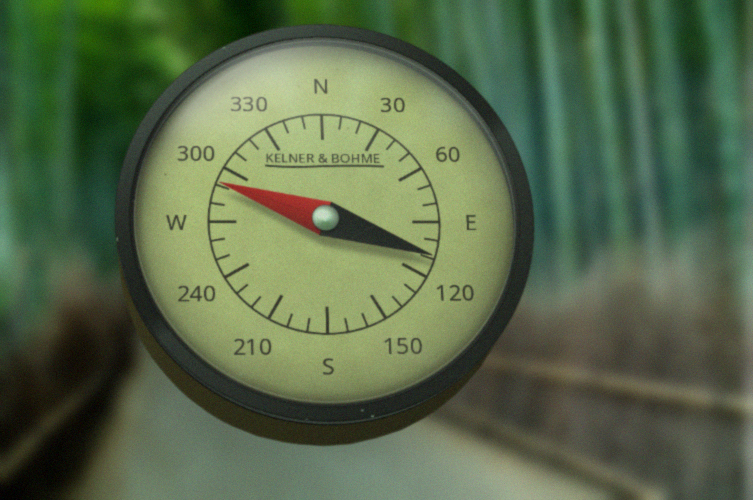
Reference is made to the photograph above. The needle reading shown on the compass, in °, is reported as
290 °
